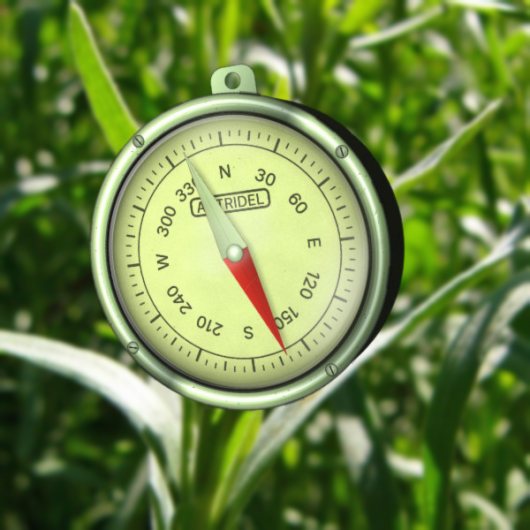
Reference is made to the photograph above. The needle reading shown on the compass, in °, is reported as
160 °
